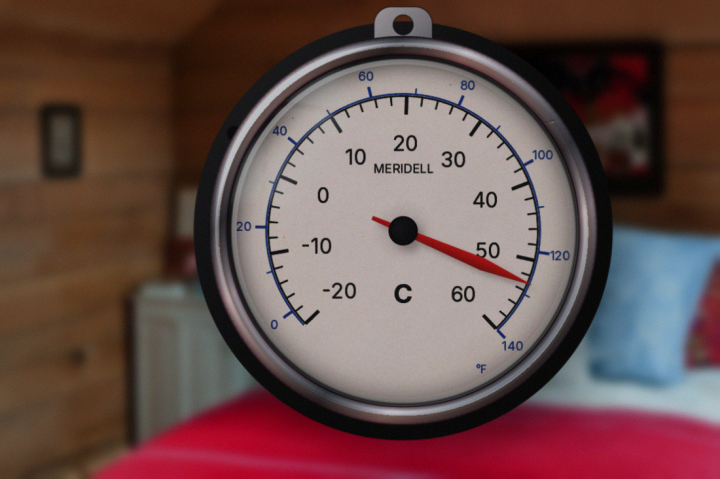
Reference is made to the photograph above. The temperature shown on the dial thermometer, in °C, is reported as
53 °C
